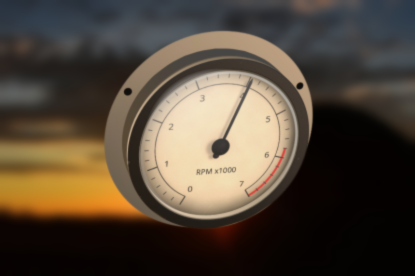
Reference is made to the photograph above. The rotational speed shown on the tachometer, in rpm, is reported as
4000 rpm
